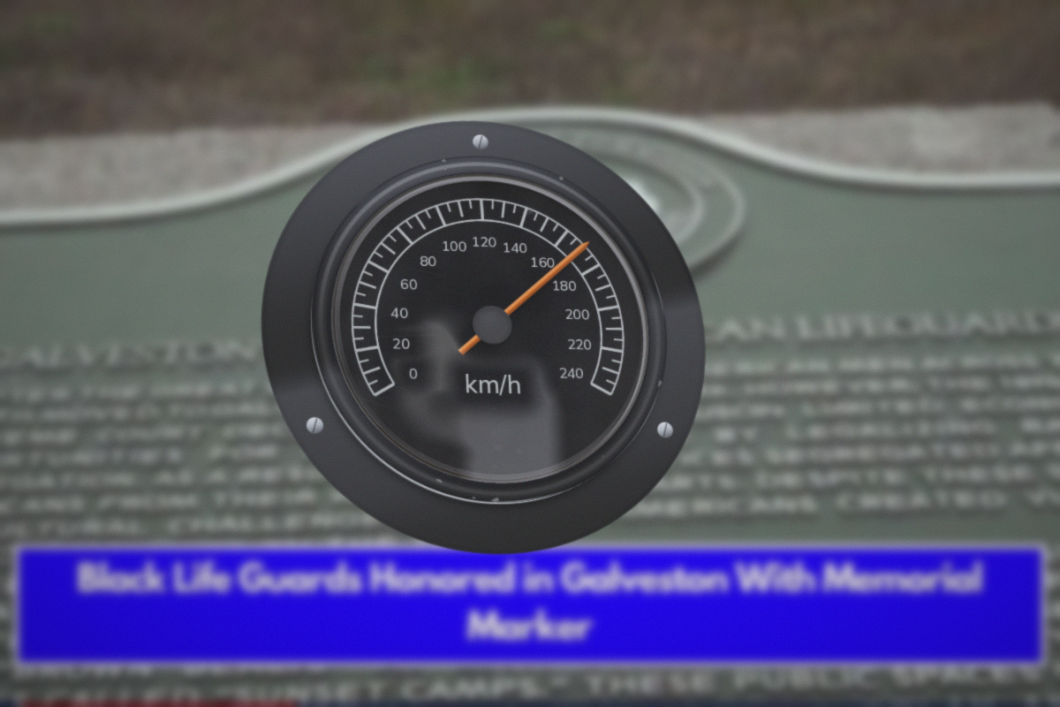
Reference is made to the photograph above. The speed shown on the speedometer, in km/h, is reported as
170 km/h
